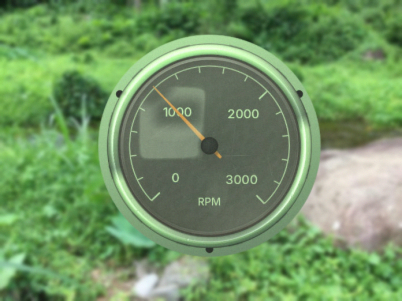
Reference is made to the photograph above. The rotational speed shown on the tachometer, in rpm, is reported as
1000 rpm
